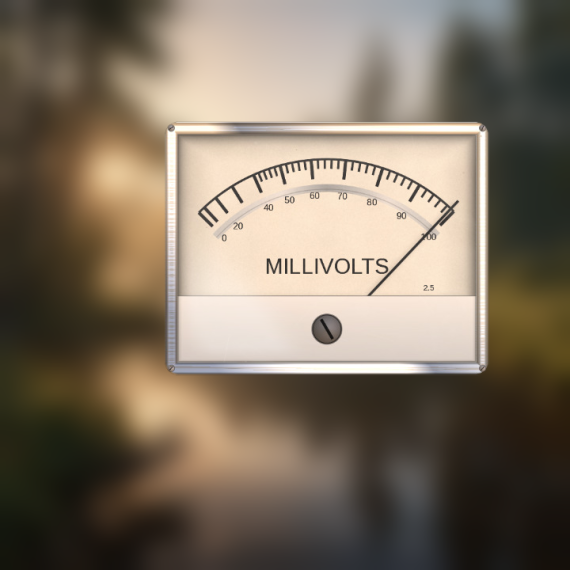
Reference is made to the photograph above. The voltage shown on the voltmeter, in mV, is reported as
99 mV
